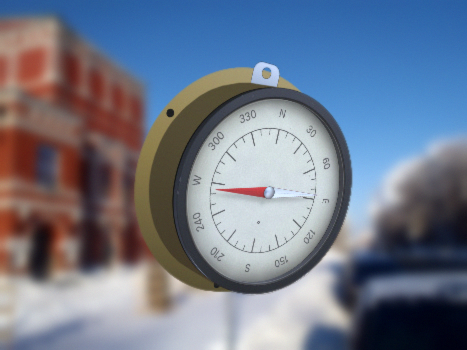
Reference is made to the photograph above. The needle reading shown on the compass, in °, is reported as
265 °
